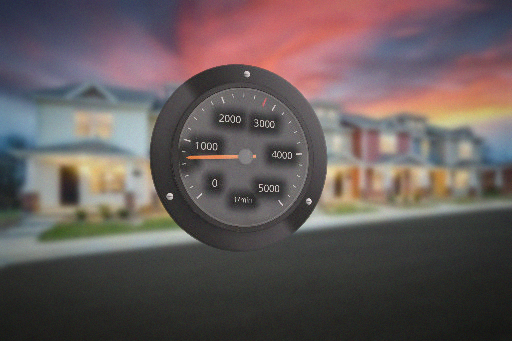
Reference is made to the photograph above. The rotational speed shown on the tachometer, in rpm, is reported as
700 rpm
